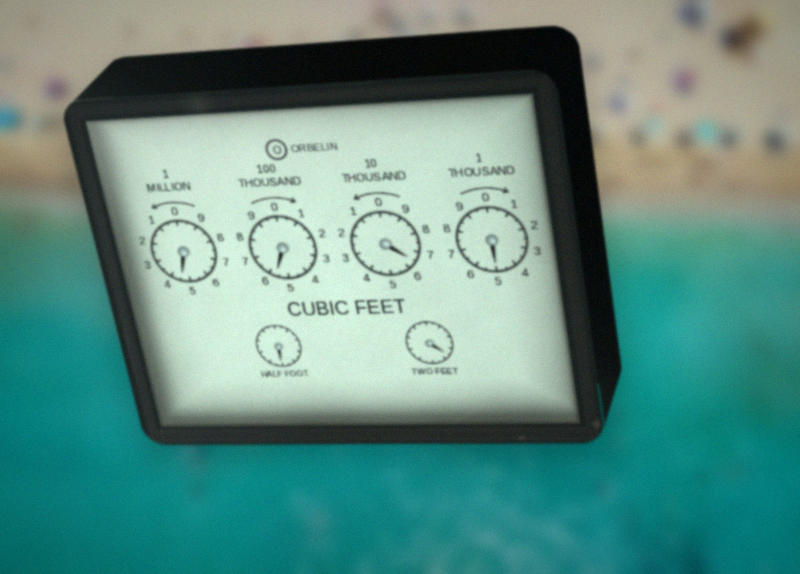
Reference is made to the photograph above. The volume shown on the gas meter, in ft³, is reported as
456500 ft³
